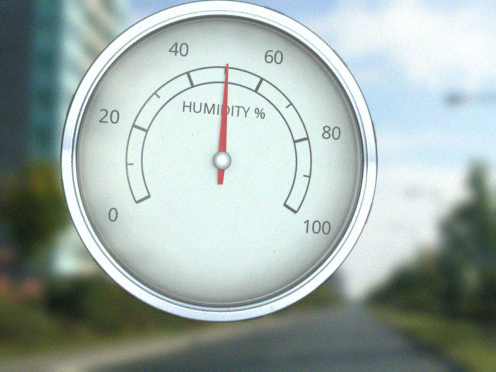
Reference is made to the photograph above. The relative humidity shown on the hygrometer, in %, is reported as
50 %
